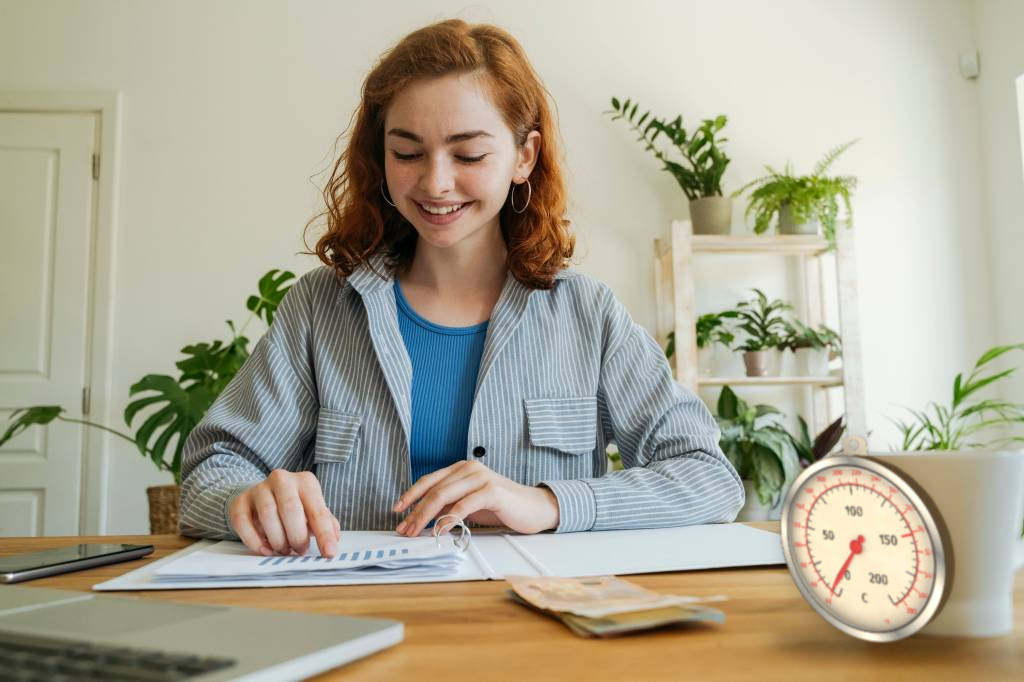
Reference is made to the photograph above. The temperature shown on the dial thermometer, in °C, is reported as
5 °C
